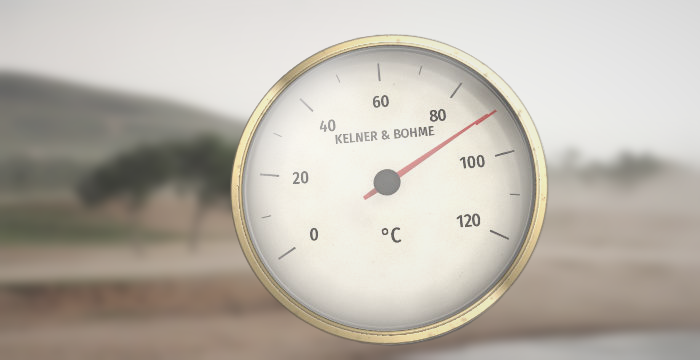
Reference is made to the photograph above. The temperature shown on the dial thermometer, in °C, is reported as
90 °C
